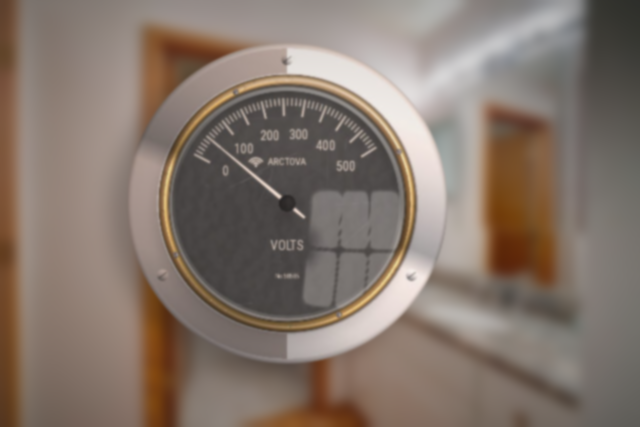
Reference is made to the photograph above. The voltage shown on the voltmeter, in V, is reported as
50 V
